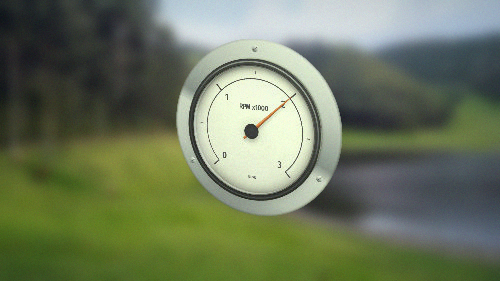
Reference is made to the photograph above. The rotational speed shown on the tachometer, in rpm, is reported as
2000 rpm
